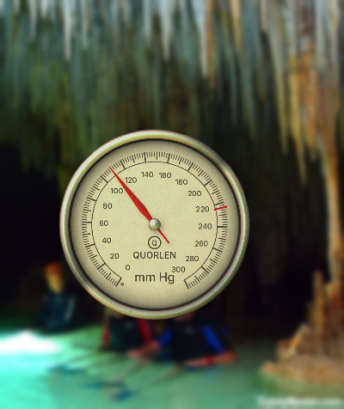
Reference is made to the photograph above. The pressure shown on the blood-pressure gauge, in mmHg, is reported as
110 mmHg
